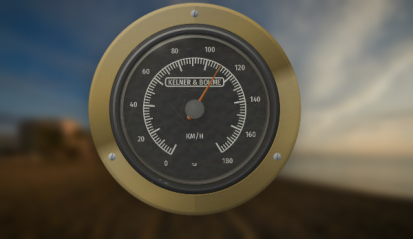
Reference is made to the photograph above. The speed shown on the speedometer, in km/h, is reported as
110 km/h
